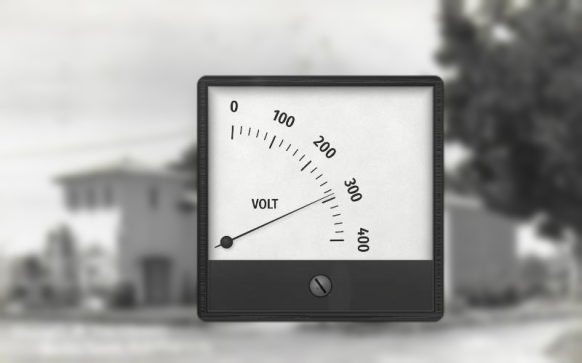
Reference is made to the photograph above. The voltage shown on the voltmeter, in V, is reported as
290 V
